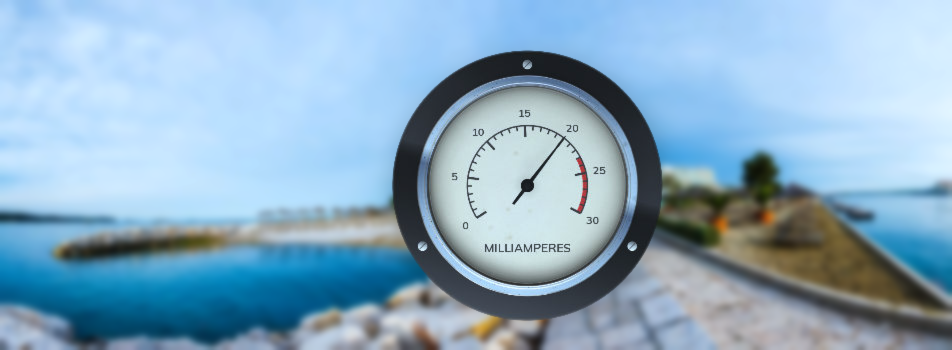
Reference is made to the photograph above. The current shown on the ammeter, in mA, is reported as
20 mA
